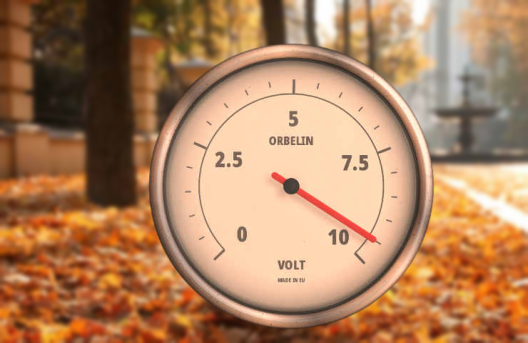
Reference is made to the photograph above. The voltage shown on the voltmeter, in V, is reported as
9.5 V
